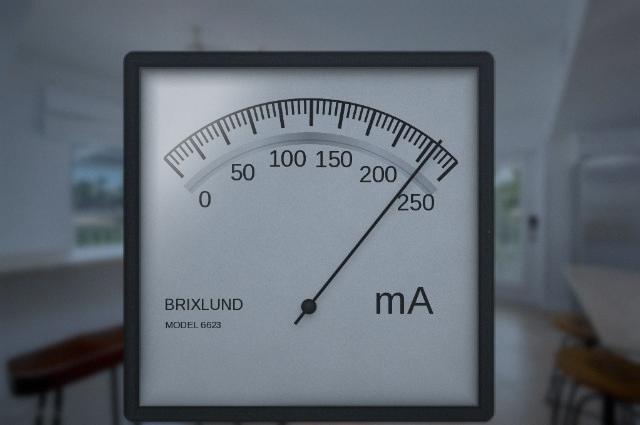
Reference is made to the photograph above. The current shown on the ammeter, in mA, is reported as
230 mA
